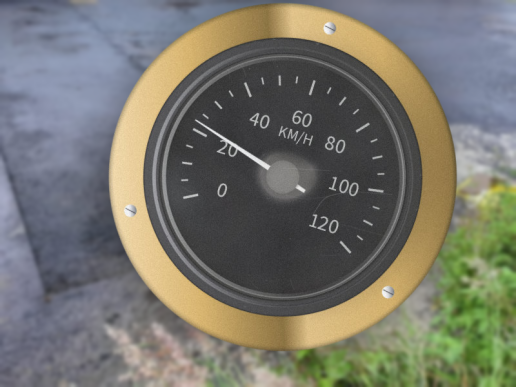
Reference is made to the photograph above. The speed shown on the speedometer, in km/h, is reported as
22.5 km/h
